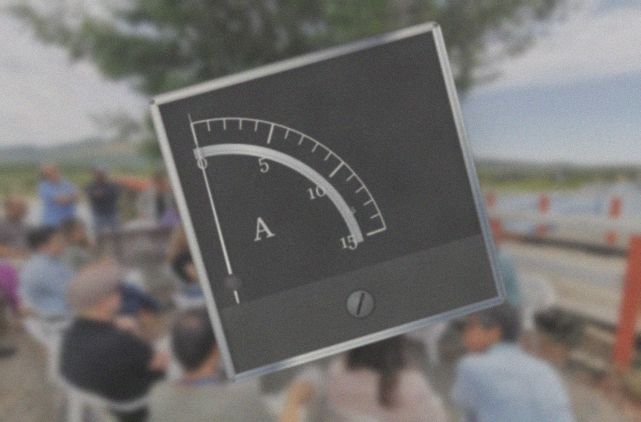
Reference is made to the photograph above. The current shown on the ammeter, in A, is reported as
0 A
